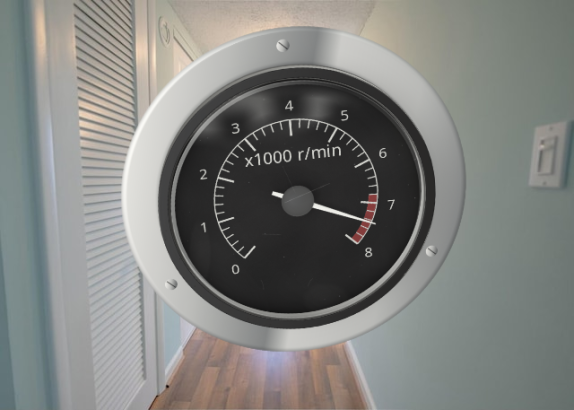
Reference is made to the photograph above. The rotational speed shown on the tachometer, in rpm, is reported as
7400 rpm
